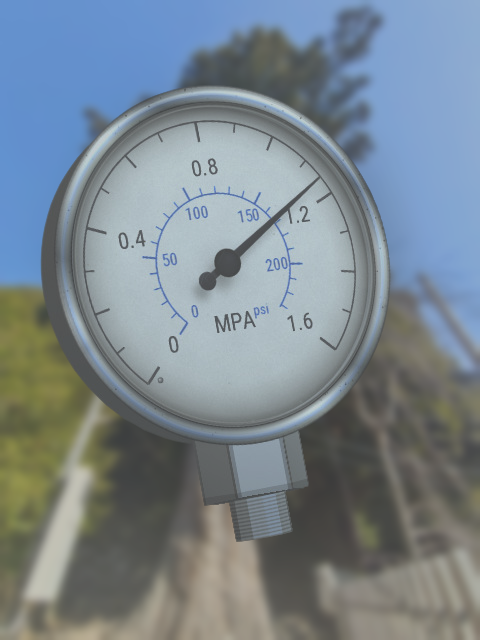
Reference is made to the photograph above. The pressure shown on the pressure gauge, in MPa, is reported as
1.15 MPa
